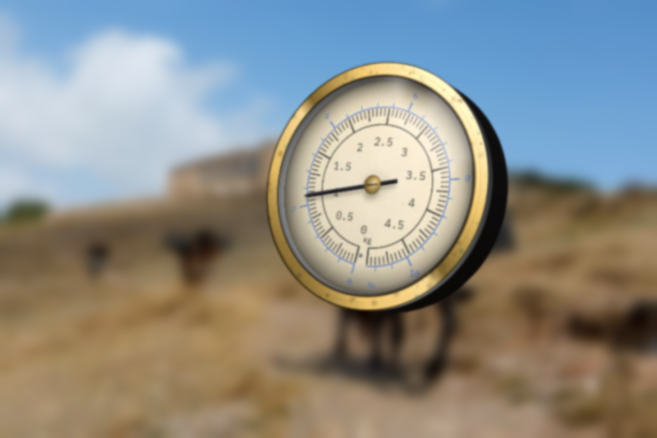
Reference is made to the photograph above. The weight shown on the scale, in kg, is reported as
1 kg
